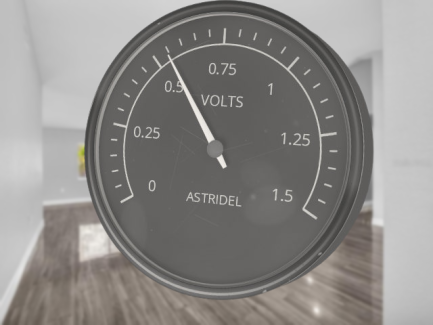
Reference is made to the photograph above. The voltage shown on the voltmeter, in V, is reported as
0.55 V
